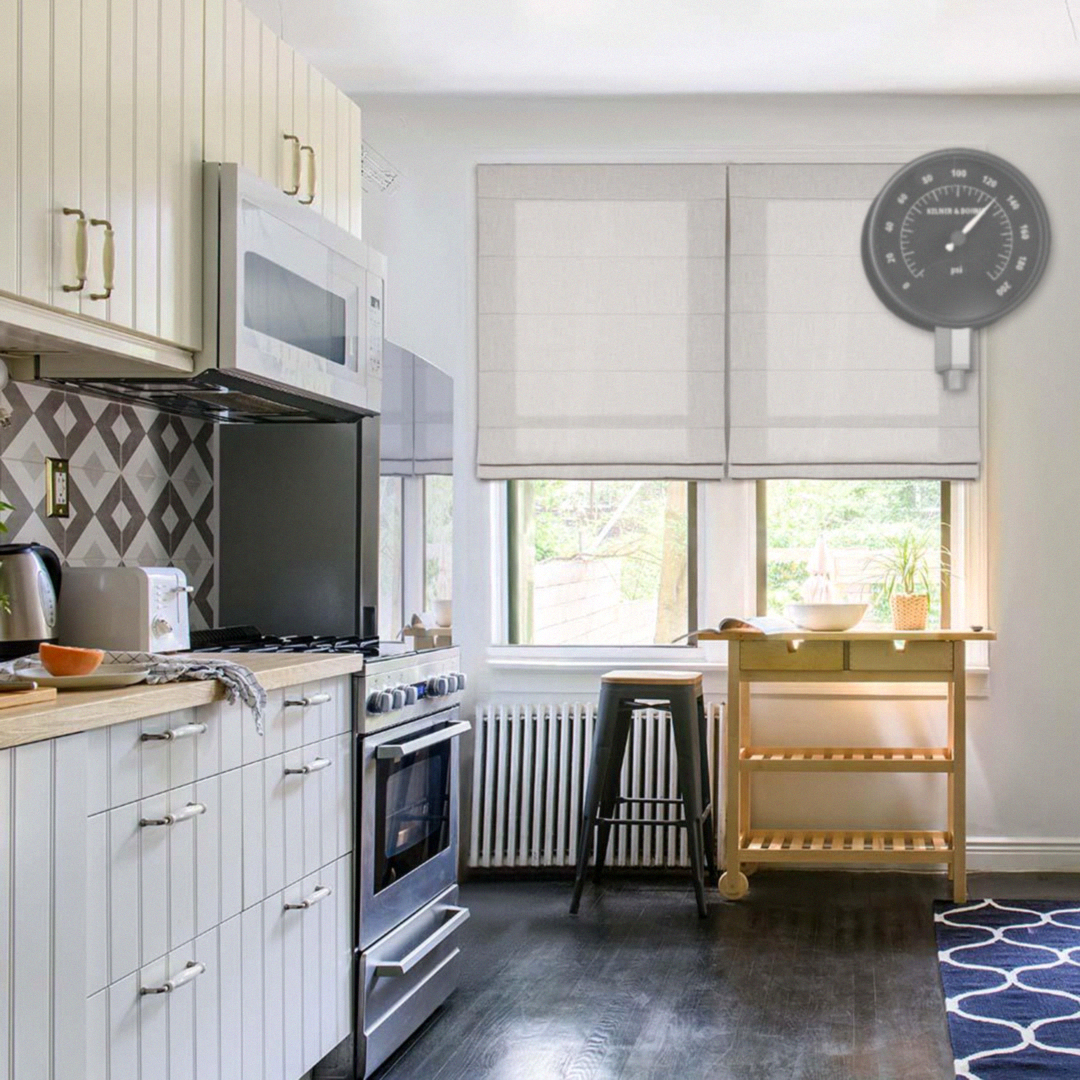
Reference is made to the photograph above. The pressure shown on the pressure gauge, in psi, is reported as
130 psi
